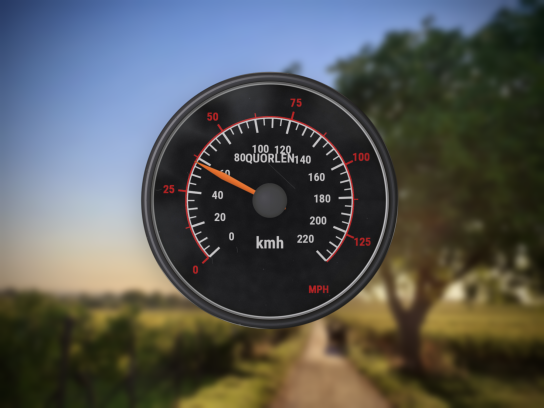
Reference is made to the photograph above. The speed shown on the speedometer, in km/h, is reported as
57.5 km/h
